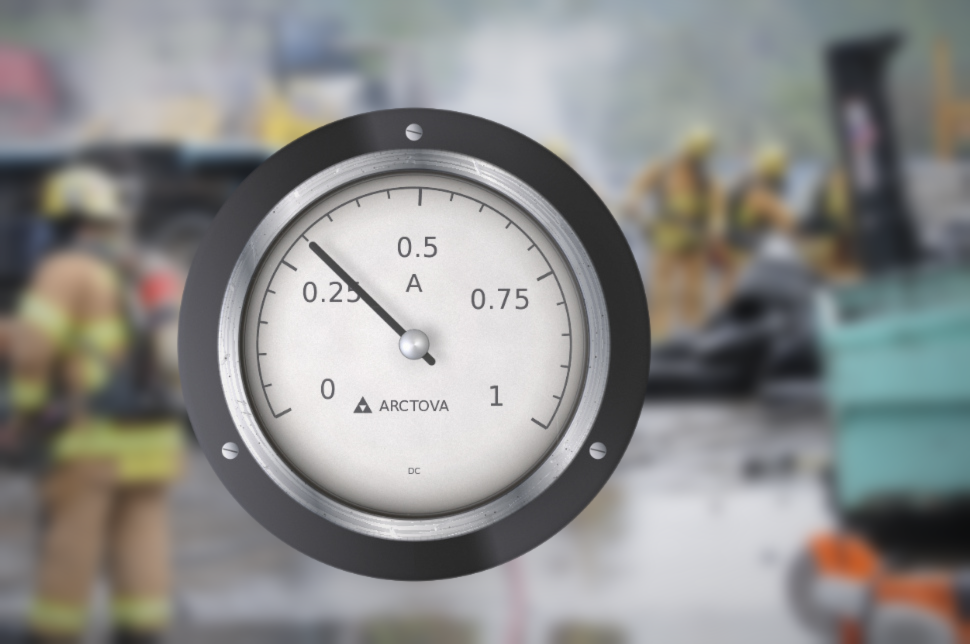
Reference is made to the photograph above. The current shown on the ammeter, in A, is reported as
0.3 A
